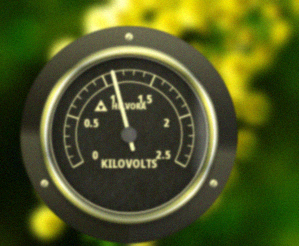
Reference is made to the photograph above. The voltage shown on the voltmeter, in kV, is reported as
1.1 kV
